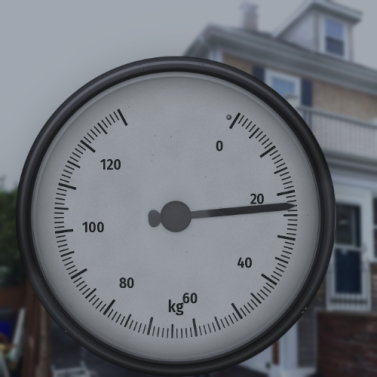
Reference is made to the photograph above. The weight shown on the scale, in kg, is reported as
23 kg
